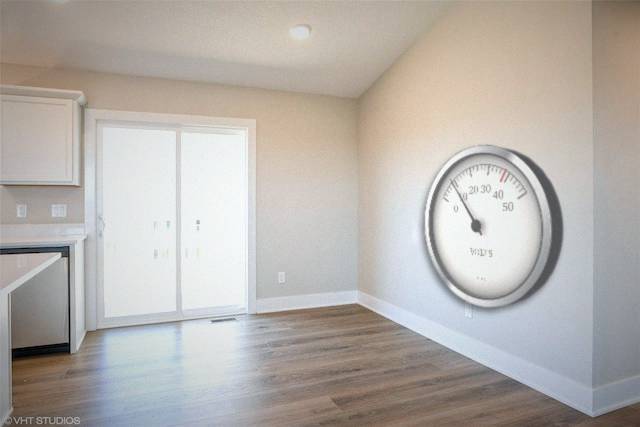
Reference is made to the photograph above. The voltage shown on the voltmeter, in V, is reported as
10 V
